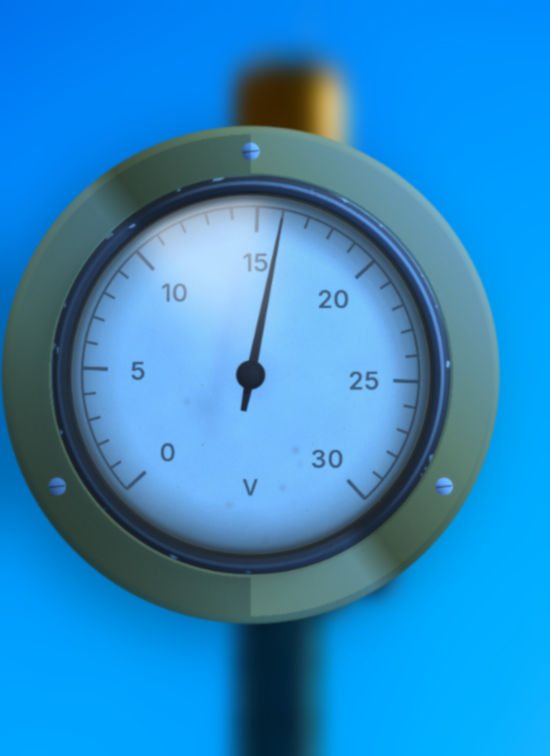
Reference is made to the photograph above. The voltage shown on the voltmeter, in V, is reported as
16 V
